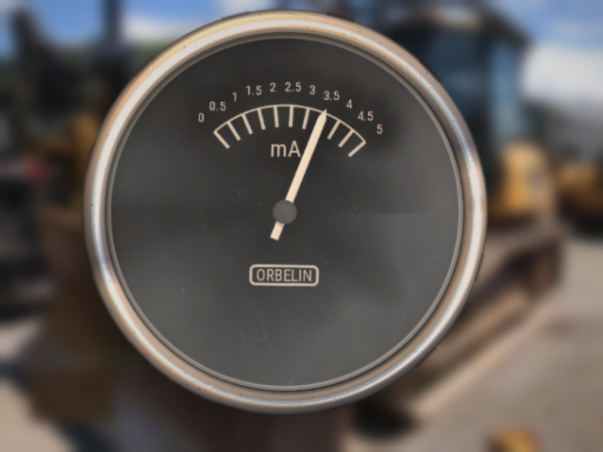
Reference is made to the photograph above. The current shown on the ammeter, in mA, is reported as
3.5 mA
